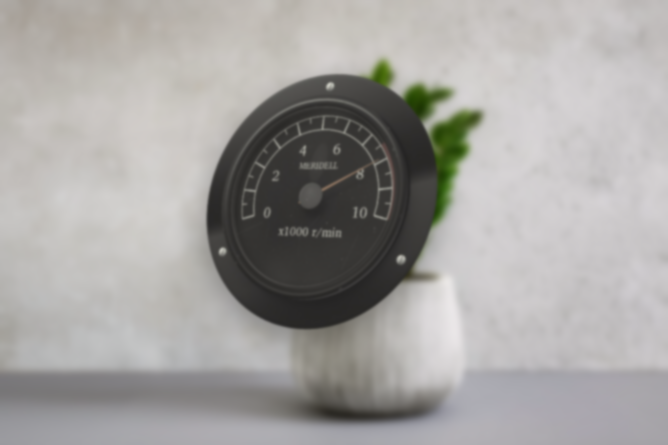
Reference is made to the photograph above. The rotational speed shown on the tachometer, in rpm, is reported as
8000 rpm
